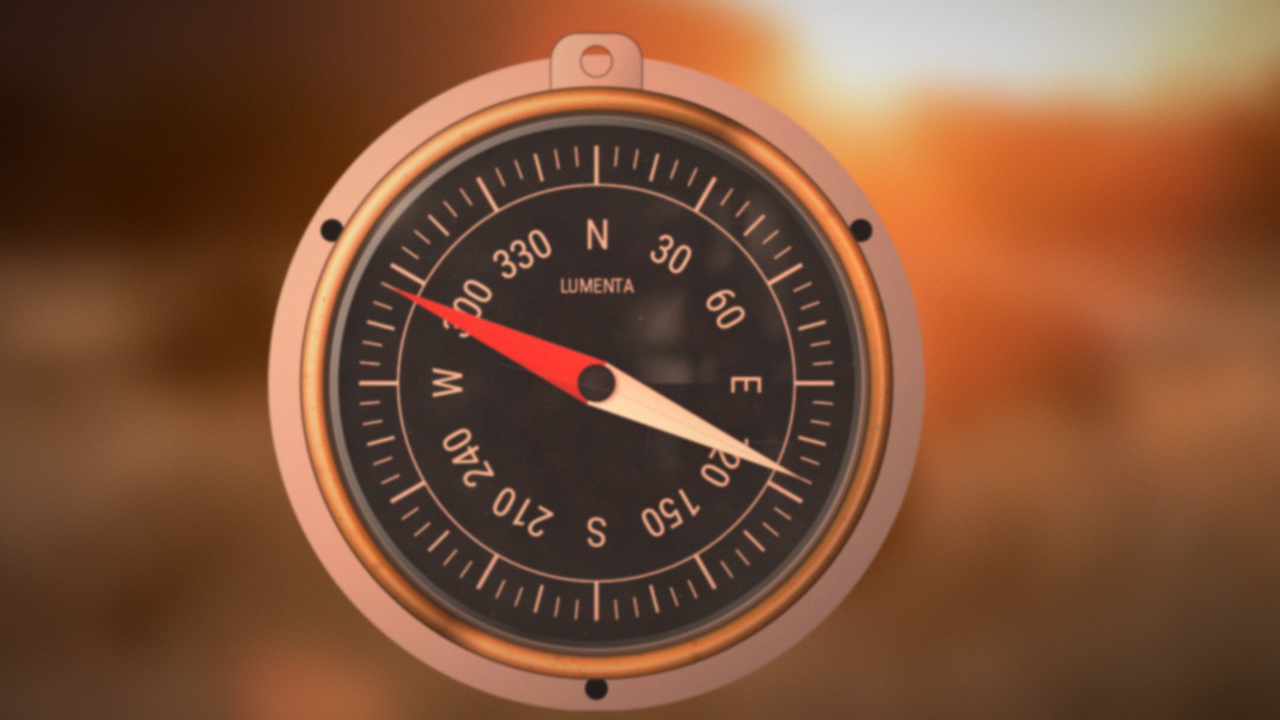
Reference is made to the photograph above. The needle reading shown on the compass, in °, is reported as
295 °
